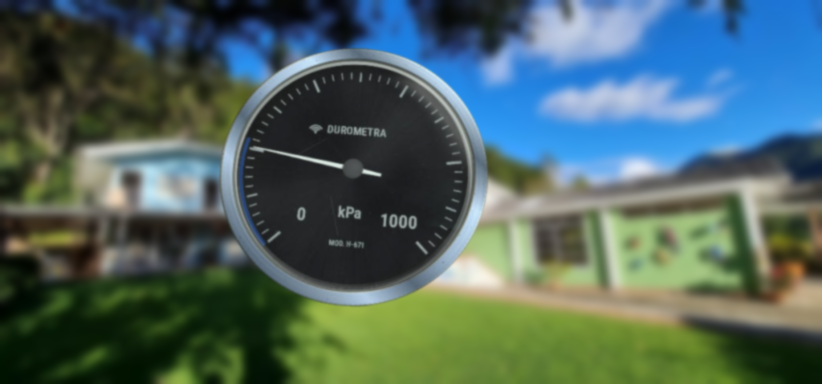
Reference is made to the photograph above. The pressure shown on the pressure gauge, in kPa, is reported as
200 kPa
